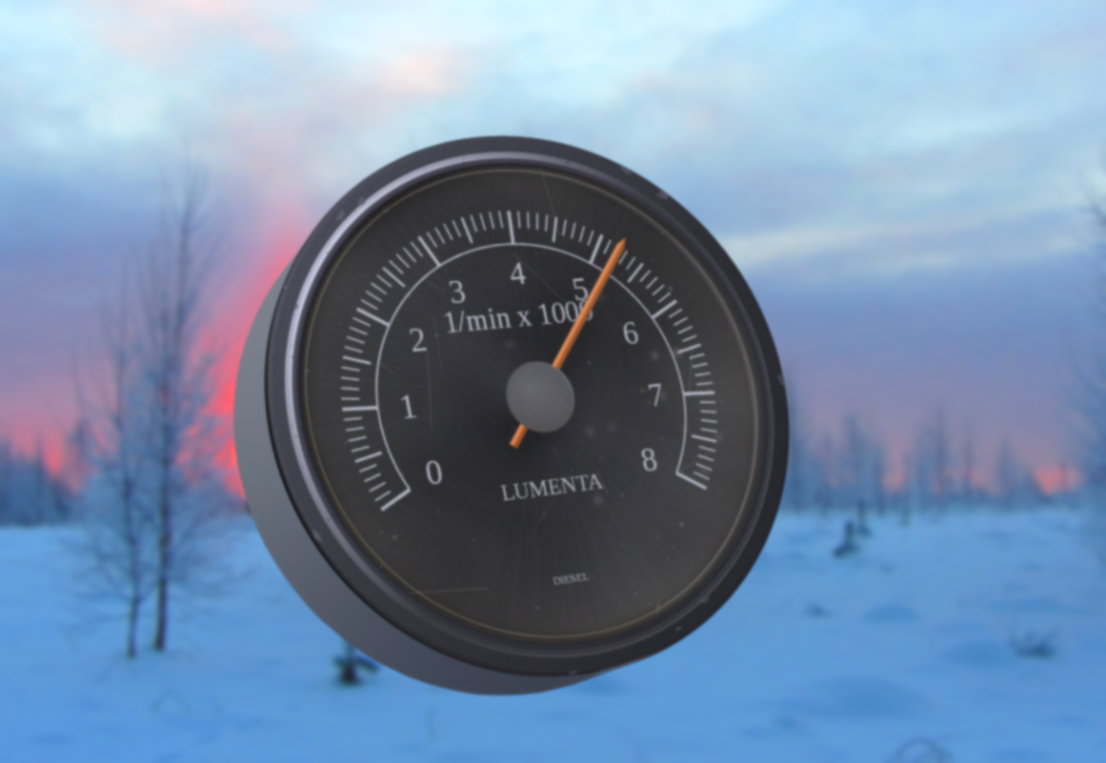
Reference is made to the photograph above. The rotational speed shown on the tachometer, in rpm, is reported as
5200 rpm
